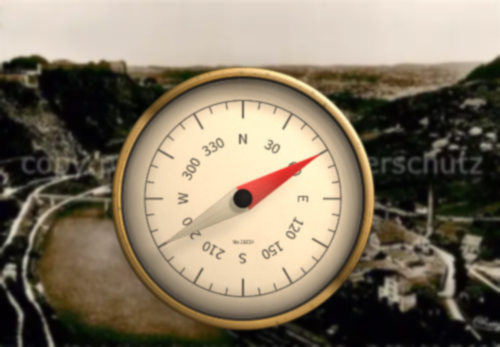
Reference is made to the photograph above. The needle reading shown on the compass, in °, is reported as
60 °
